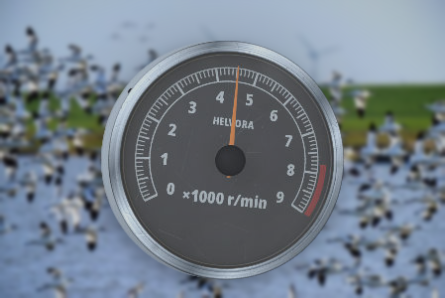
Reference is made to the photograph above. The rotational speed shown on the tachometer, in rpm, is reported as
4500 rpm
